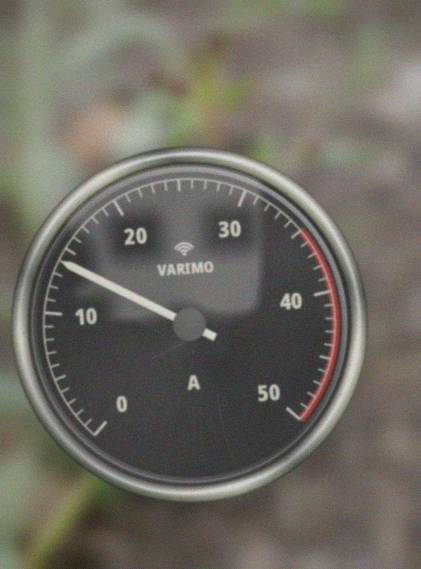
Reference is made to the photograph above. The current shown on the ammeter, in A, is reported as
14 A
